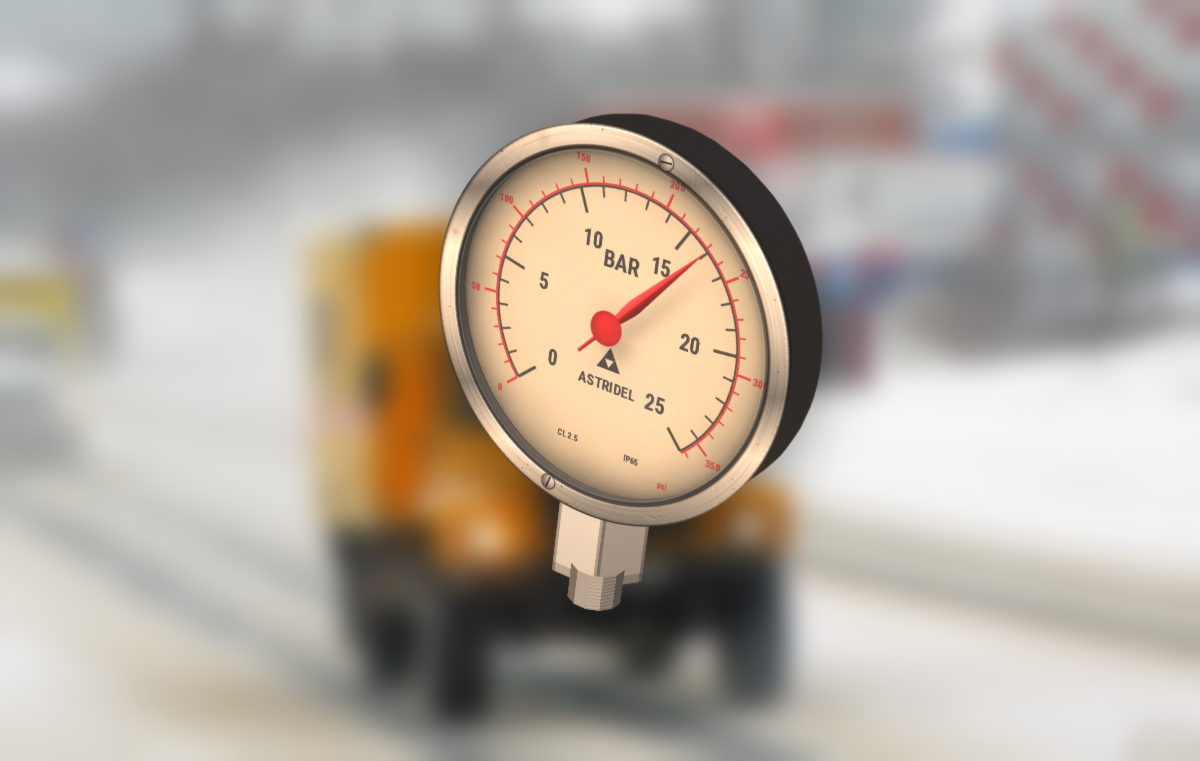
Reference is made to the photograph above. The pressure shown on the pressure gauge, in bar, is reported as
16 bar
